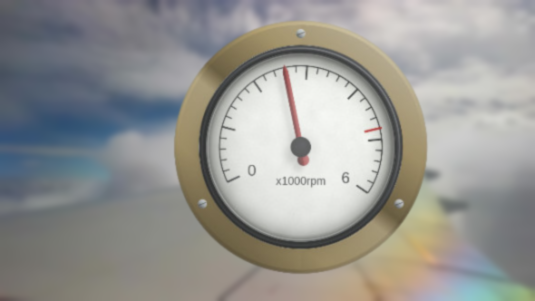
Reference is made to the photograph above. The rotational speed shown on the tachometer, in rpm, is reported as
2600 rpm
